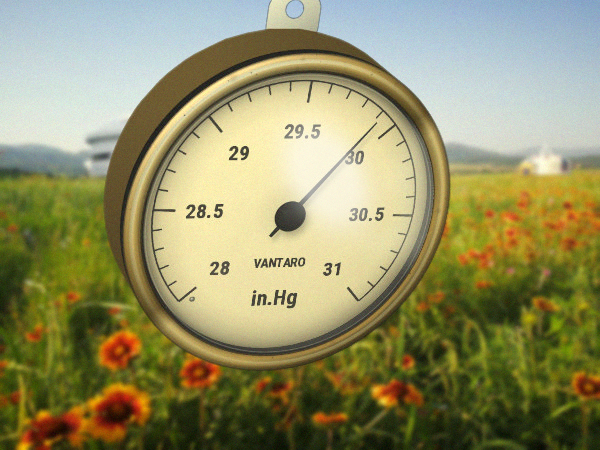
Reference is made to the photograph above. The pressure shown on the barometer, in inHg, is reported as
29.9 inHg
